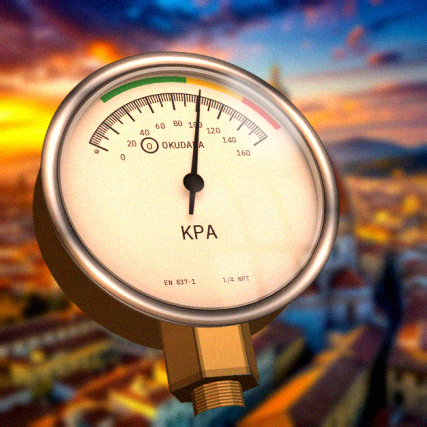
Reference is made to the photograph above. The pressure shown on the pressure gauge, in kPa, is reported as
100 kPa
